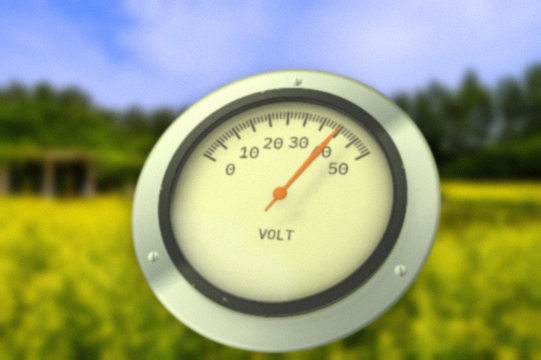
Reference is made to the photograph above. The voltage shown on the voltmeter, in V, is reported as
40 V
